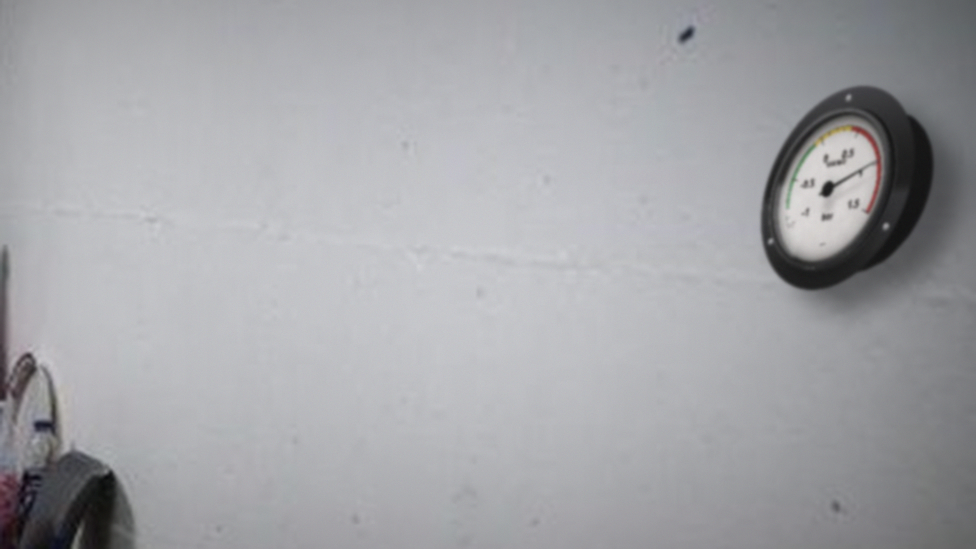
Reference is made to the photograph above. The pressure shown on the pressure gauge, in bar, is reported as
1 bar
